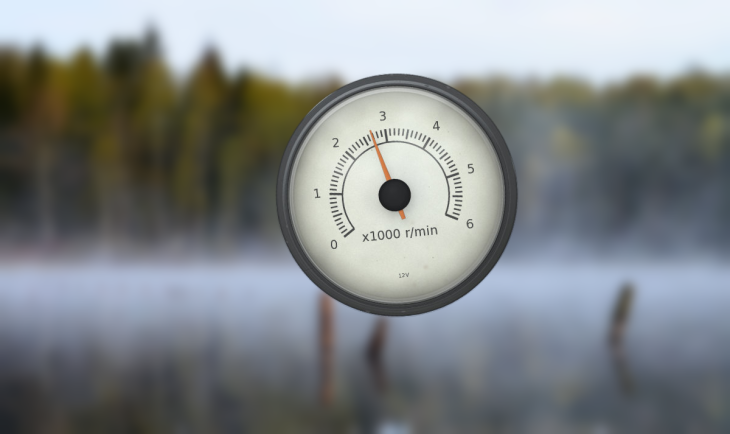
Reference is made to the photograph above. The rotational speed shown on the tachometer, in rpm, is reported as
2700 rpm
